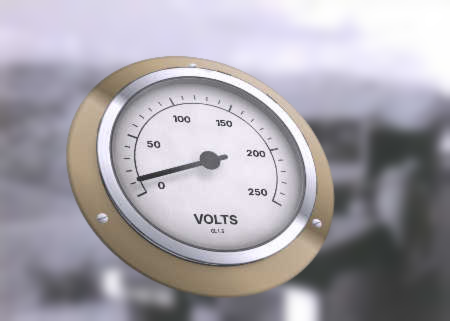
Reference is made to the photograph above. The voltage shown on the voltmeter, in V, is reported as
10 V
